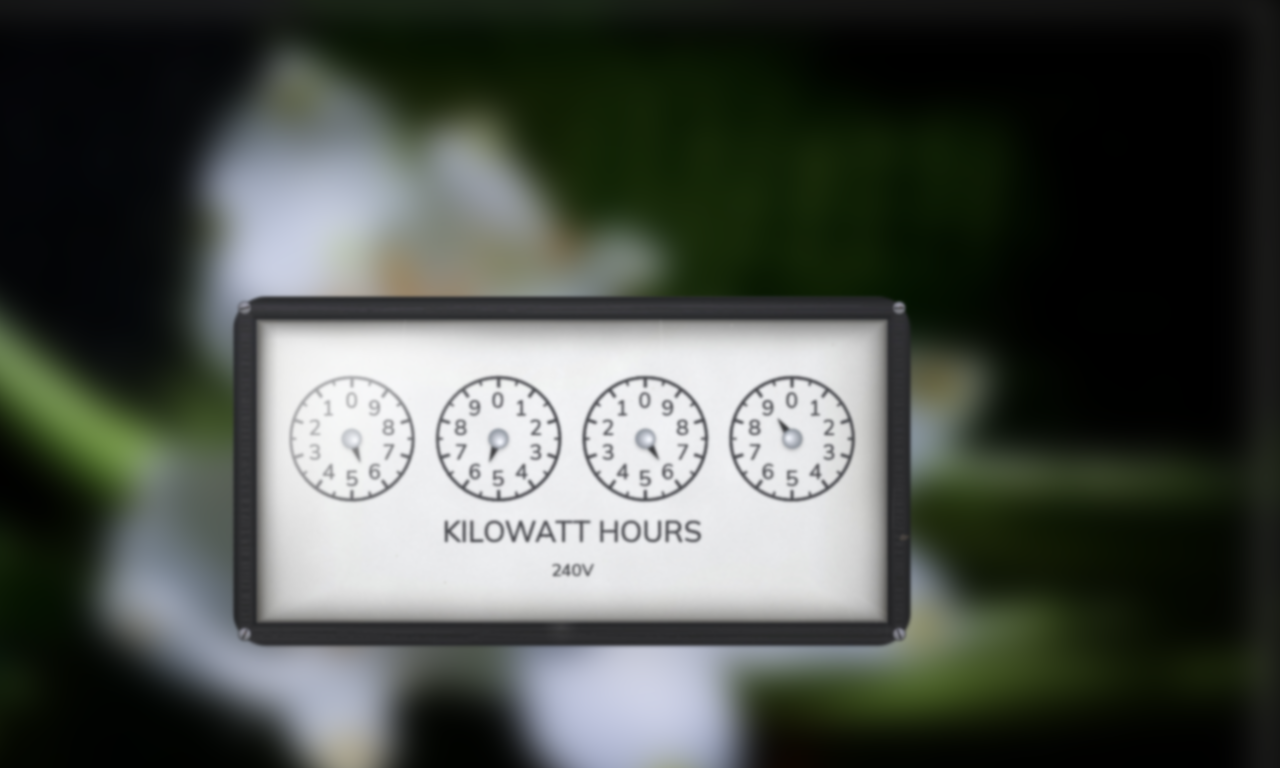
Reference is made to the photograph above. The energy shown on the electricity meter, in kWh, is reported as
5559 kWh
